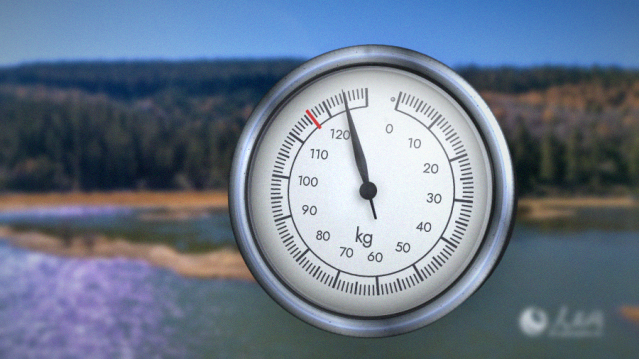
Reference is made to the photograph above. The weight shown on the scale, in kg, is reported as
125 kg
